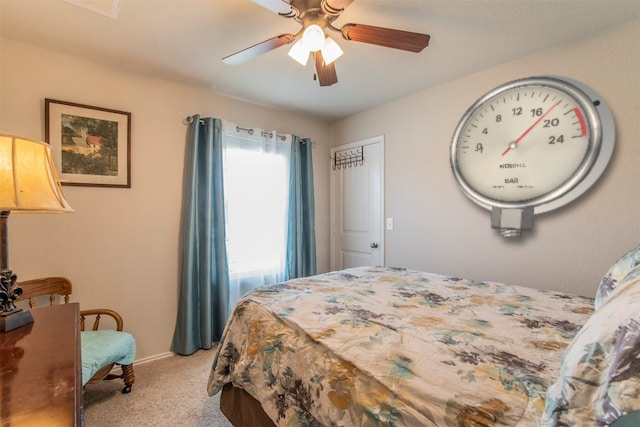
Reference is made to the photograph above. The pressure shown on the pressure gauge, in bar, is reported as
18 bar
